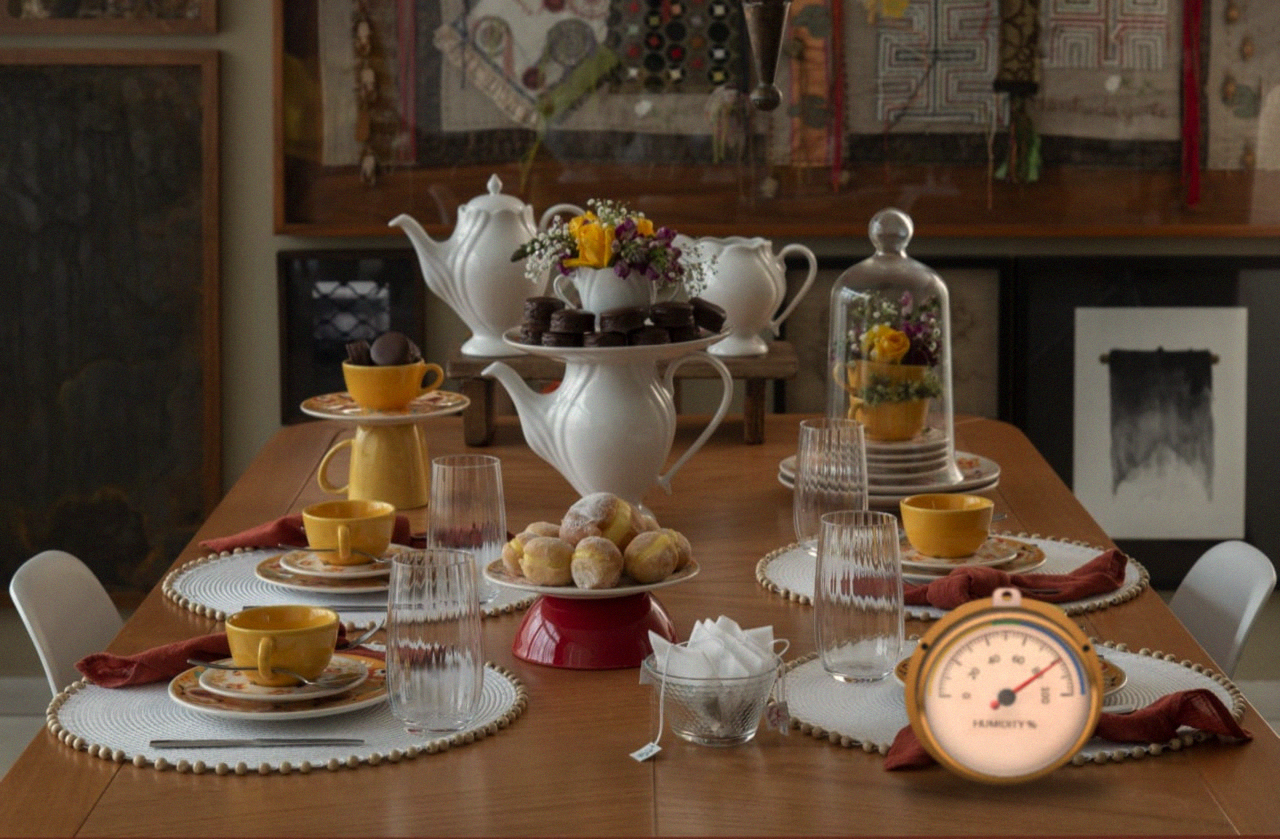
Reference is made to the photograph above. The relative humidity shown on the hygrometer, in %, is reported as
80 %
